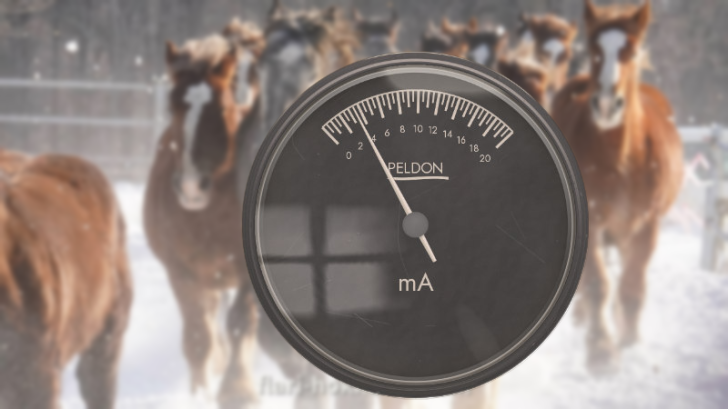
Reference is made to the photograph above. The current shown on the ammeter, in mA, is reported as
3.5 mA
